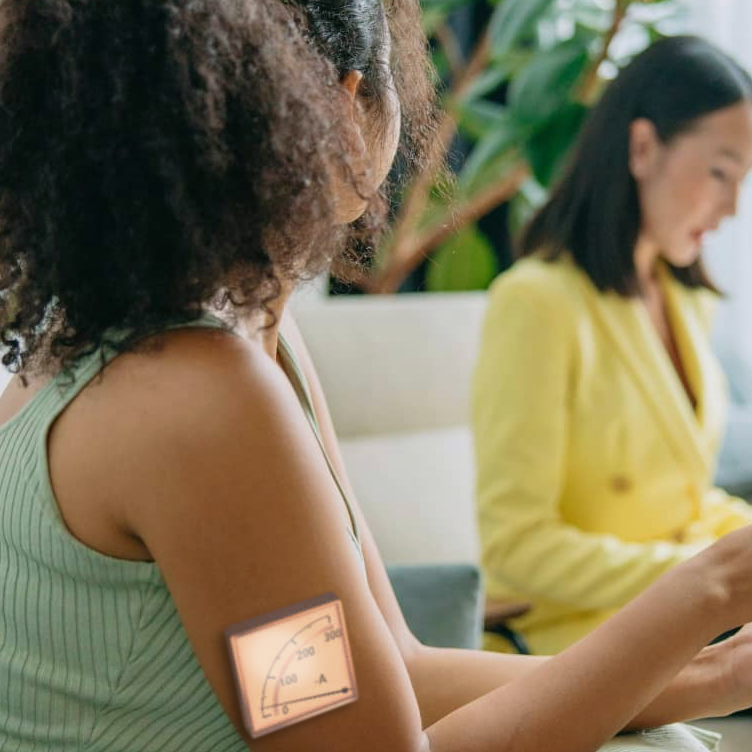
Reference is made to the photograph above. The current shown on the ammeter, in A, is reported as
25 A
